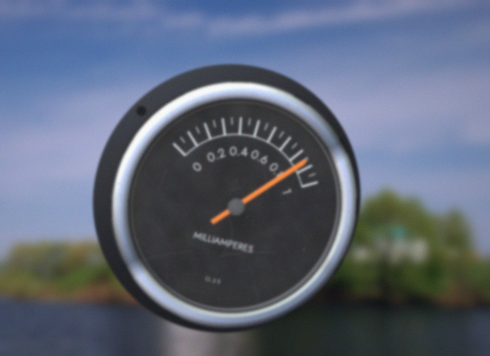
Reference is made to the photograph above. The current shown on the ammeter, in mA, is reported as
0.85 mA
